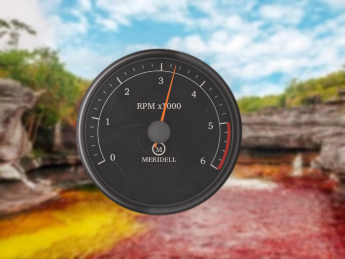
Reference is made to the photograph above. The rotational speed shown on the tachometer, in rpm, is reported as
3300 rpm
